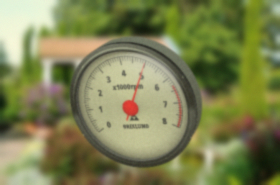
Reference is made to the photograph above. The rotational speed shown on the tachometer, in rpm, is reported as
5000 rpm
